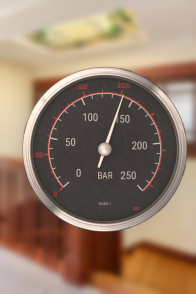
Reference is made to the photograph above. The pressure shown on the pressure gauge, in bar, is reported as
140 bar
